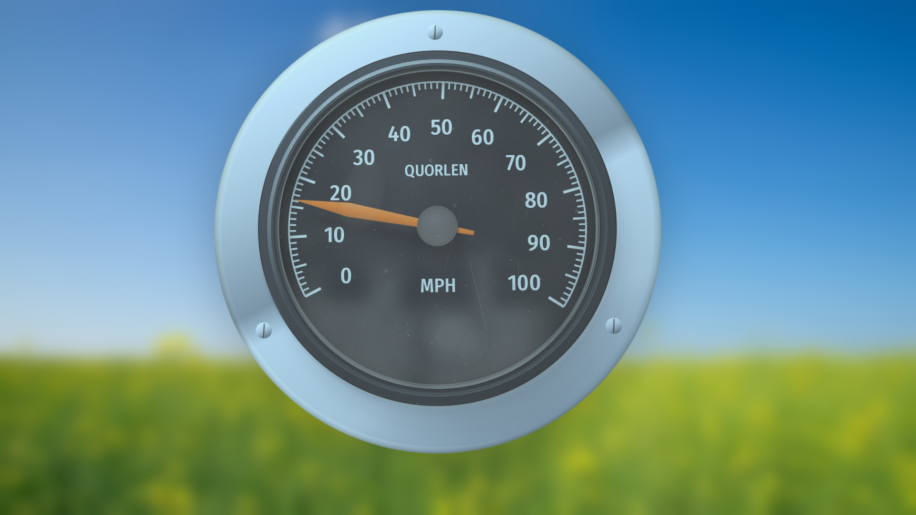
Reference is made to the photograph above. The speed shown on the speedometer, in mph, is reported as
16 mph
